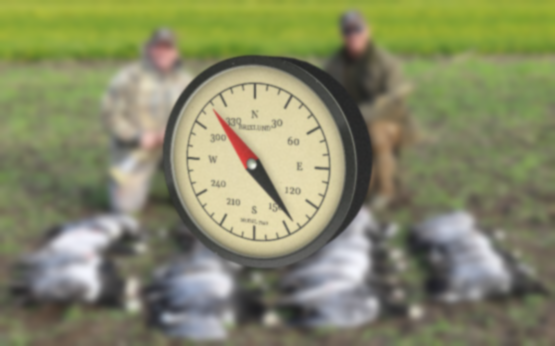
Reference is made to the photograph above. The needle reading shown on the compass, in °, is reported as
320 °
